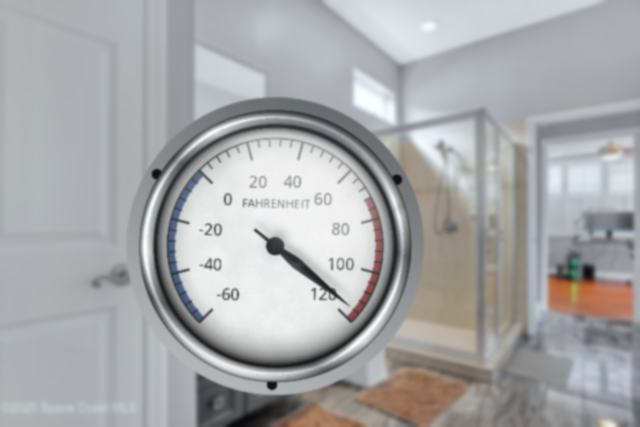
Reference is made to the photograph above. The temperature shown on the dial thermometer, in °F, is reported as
116 °F
